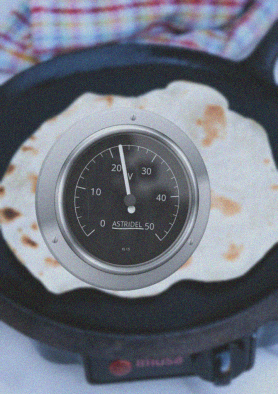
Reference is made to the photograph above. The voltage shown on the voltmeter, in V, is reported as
22 V
